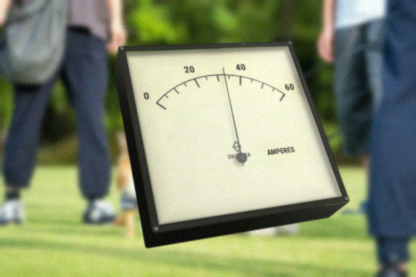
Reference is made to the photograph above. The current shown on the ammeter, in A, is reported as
32.5 A
